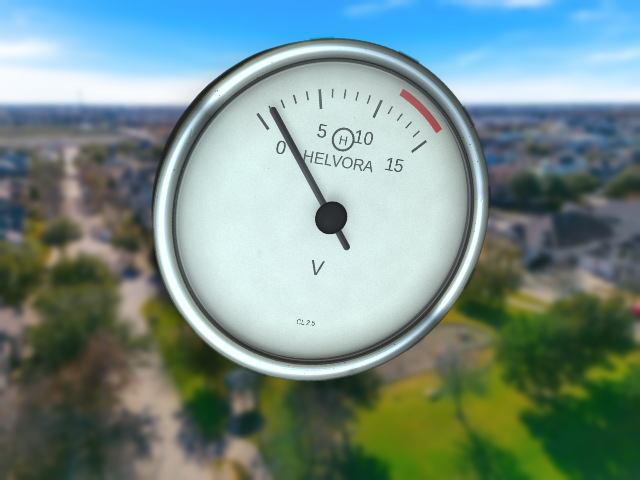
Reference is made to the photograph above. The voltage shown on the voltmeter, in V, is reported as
1 V
